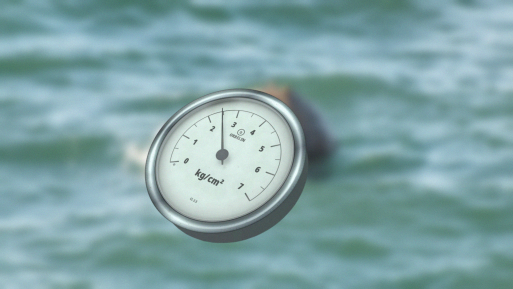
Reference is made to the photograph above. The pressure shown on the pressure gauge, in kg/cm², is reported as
2.5 kg/cm²
